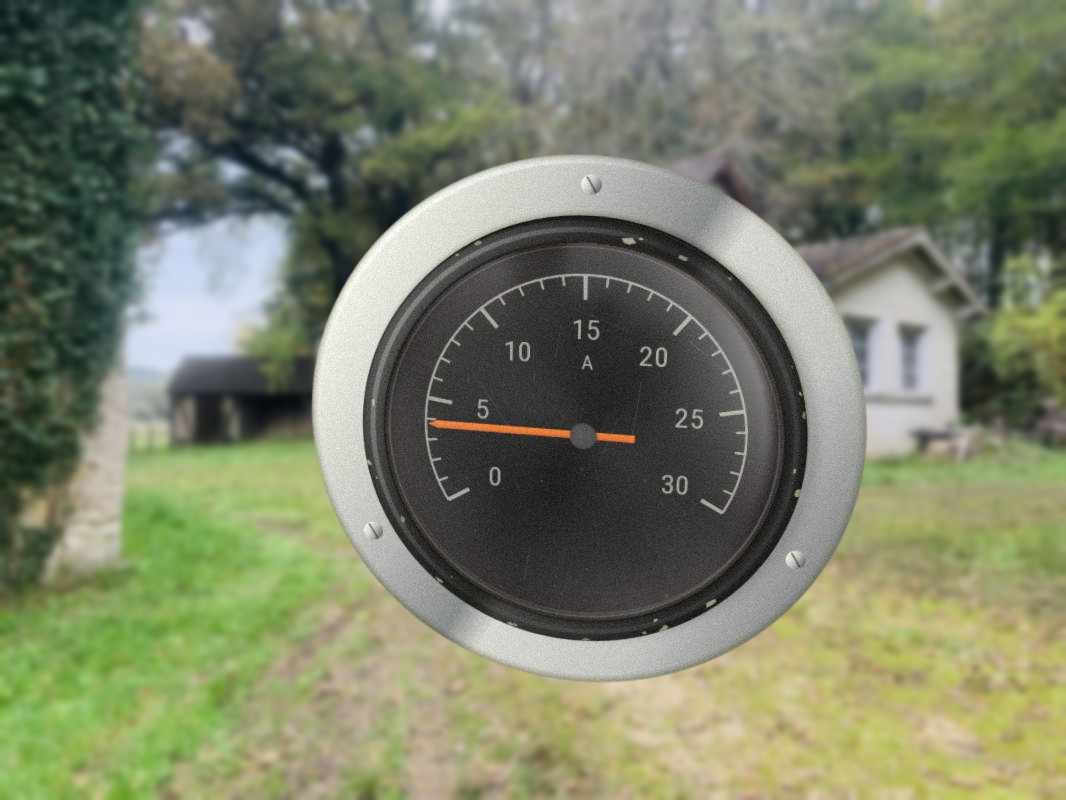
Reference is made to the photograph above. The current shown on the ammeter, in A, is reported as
4 A
